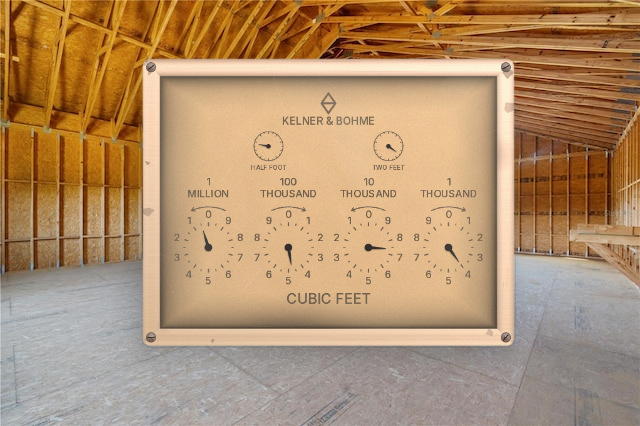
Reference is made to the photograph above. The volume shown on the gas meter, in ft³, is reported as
47400 ft³
